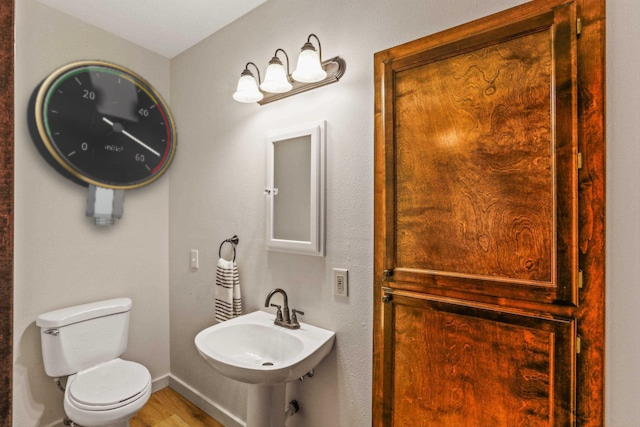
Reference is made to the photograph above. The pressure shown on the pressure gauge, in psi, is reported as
55 psi
